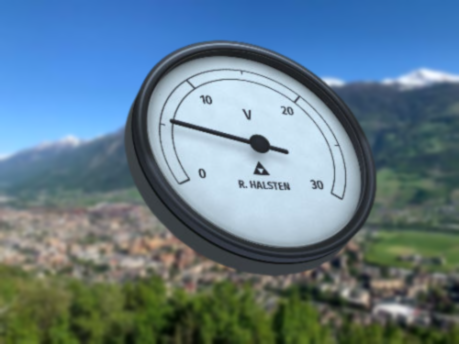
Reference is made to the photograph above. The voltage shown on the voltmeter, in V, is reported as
5 V
